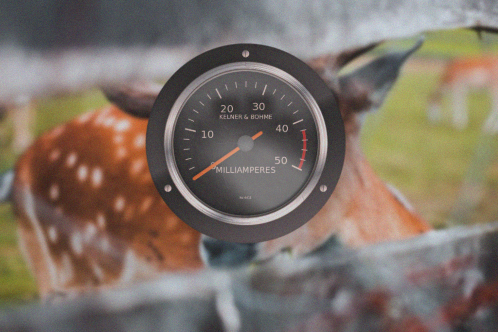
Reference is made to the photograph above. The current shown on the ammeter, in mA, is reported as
0 mA
